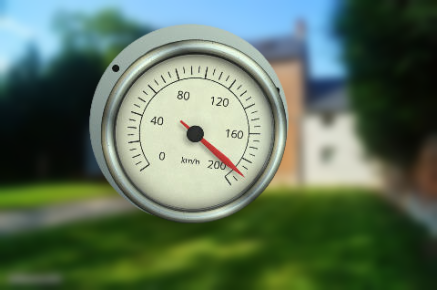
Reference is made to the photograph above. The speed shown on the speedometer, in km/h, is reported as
190 km/h
